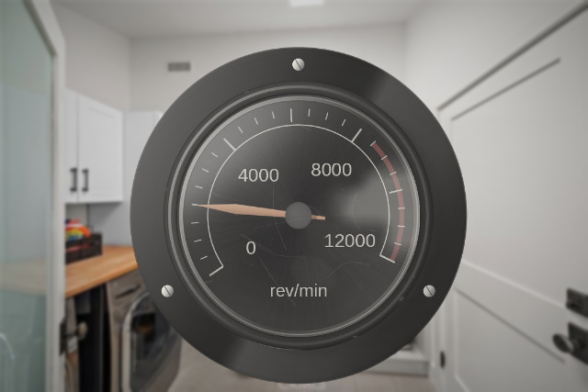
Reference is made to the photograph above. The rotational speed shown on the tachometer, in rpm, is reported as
2000 rpm
